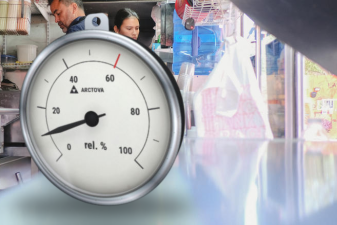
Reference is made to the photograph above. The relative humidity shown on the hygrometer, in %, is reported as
10 %
